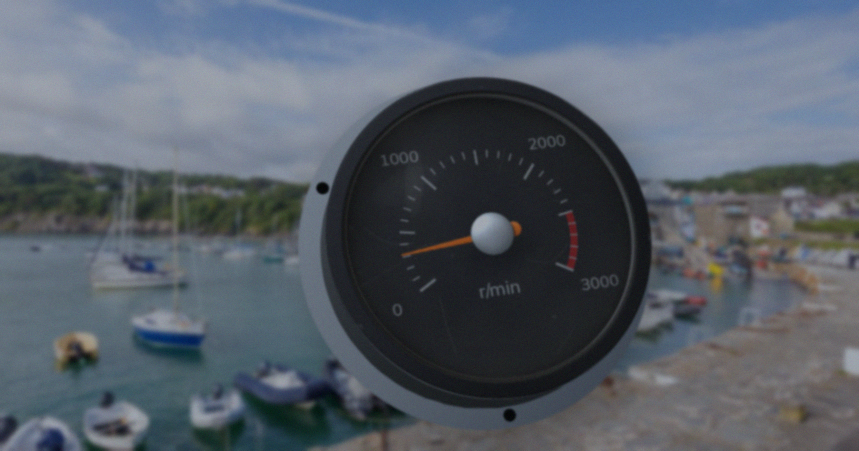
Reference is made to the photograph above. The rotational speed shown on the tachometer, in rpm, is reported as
300 rpm
